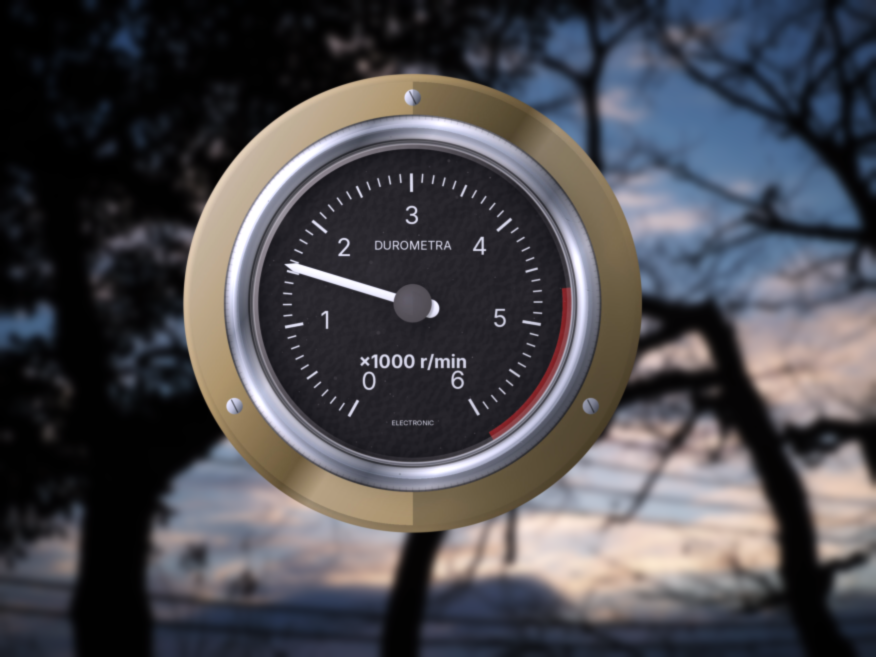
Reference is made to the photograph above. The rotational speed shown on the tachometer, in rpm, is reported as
1550 rpm
